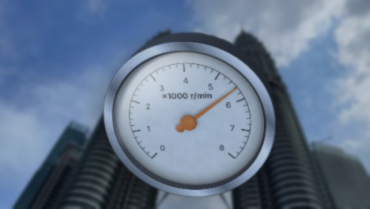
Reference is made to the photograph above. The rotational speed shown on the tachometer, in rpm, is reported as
5600 rpm
